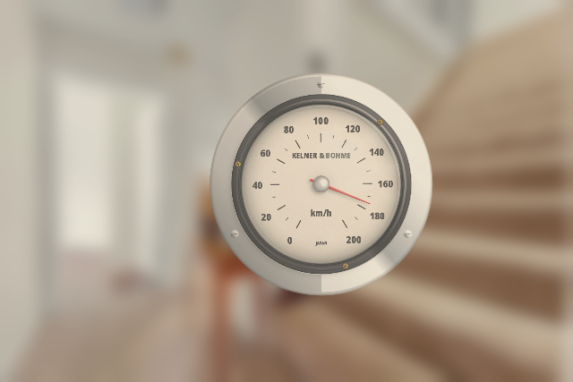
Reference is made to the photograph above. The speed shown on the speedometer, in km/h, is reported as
175 km/h
